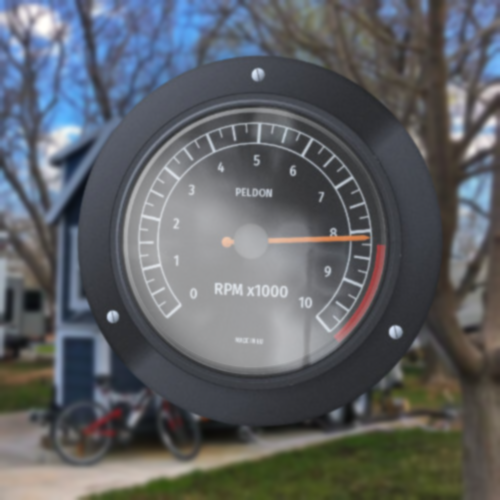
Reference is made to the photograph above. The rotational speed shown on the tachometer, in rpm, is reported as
8125 rpm
